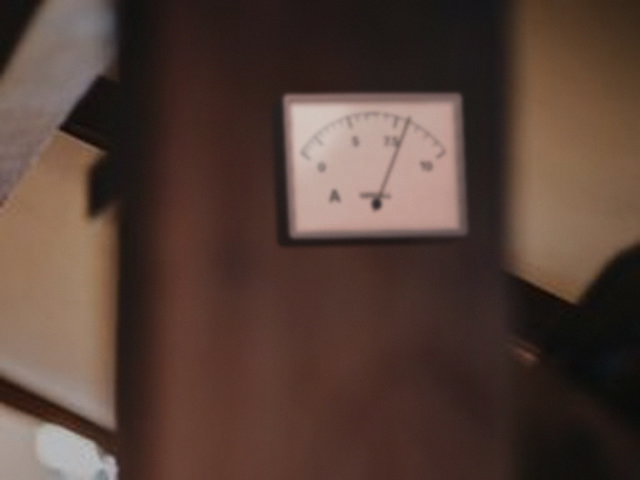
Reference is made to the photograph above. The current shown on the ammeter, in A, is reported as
8 A
